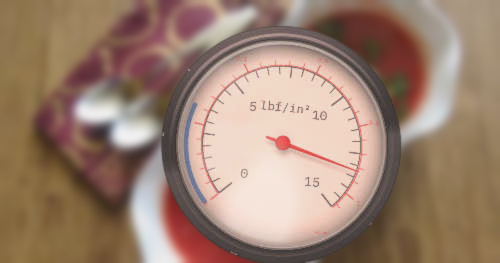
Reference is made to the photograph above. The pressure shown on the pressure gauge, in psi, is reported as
13.25 psi
